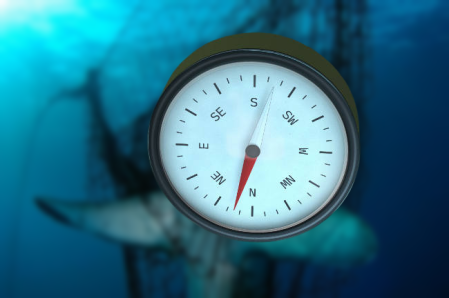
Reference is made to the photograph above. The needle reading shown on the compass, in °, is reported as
15 °
